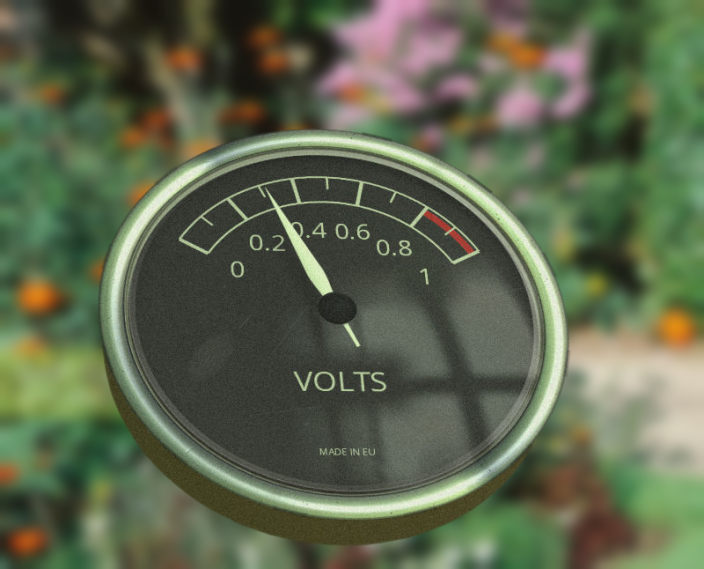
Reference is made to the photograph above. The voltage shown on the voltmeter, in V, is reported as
0.3 V
